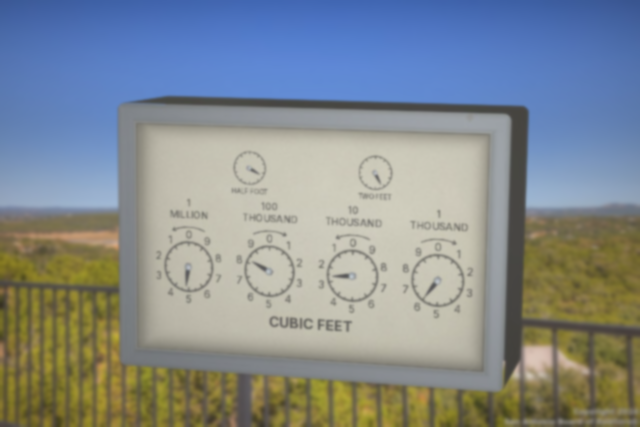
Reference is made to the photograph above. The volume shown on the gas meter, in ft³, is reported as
482600 ft³
